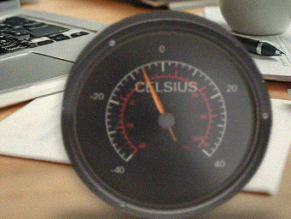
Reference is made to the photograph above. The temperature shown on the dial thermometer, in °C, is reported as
-6 °C
